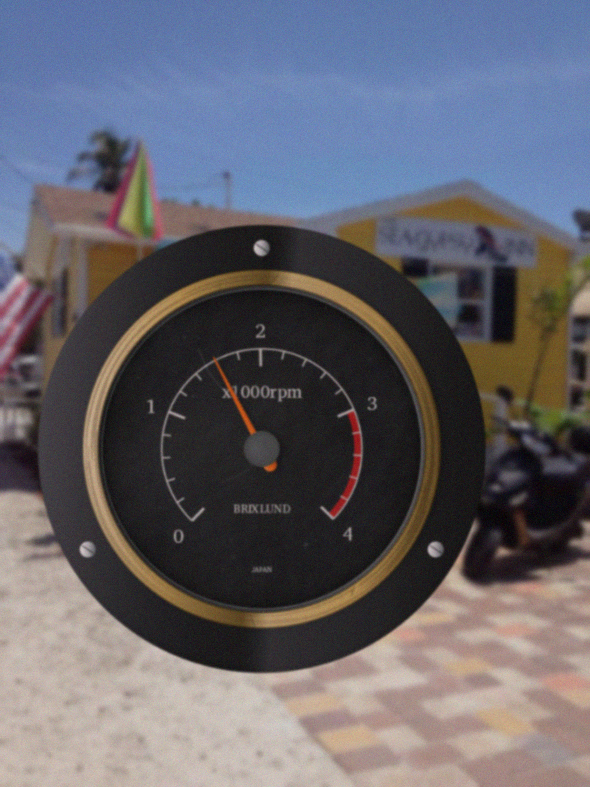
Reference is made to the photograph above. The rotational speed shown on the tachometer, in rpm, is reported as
1600 rpm
